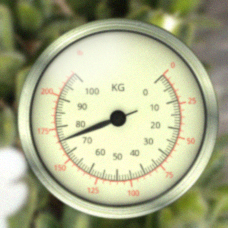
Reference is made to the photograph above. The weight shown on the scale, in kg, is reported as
75 kg
